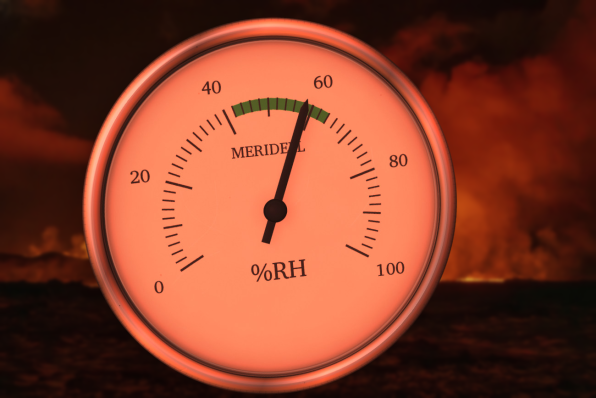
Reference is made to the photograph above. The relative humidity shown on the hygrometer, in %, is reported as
58 %
